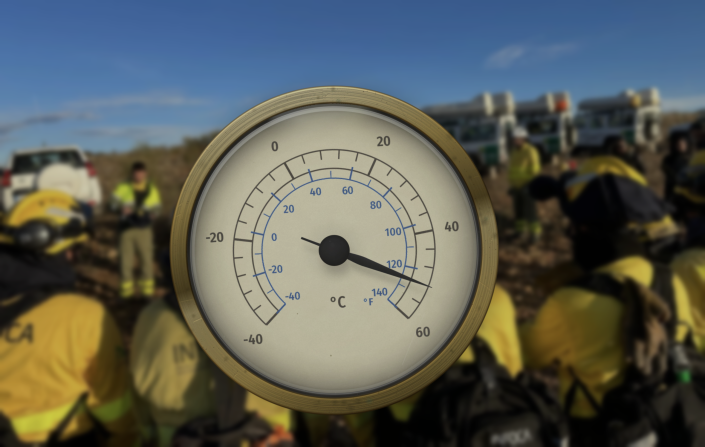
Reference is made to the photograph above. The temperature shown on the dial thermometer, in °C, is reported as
52 °C
